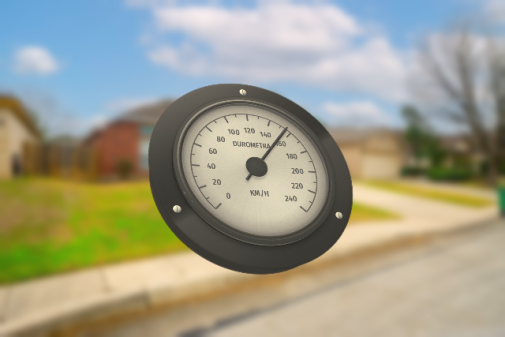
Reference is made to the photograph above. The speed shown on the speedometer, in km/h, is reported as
155 km/h
